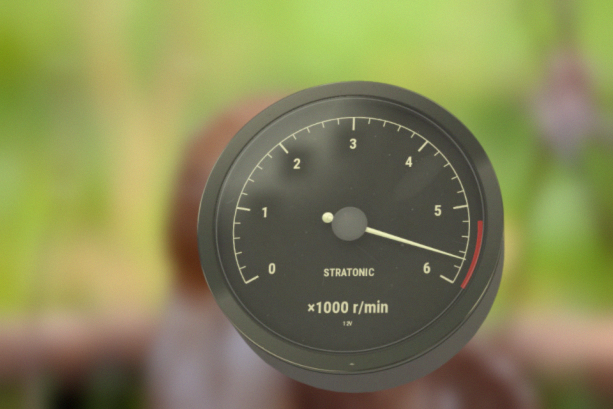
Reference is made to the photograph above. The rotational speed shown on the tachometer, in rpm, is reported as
5700 rpm
